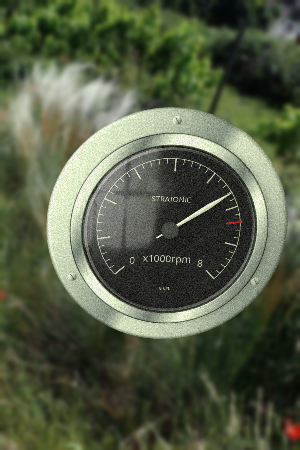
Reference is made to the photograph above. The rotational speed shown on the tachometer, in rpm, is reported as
5600 rpm
